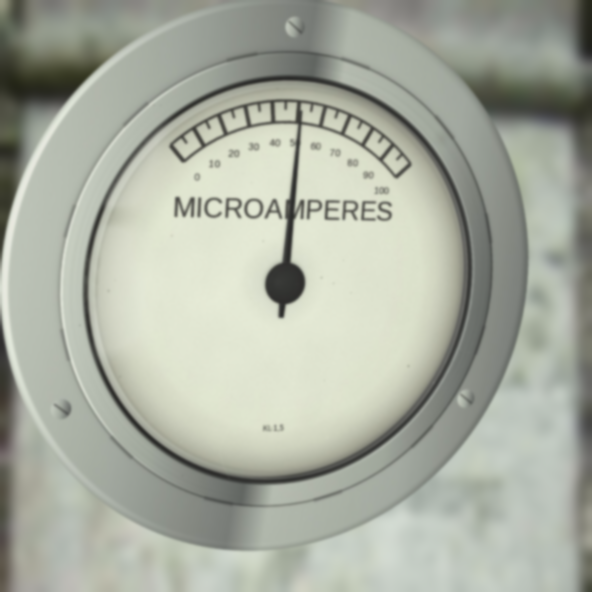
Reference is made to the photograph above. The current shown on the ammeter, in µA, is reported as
50 µA
